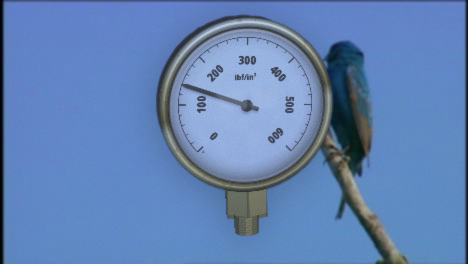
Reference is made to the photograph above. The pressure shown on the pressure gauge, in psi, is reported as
140 psi
